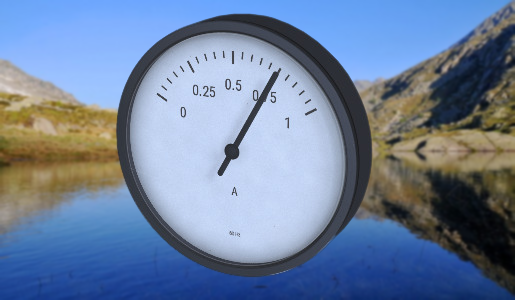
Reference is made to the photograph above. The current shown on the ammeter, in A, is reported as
0.75 A
